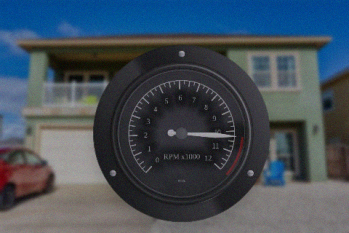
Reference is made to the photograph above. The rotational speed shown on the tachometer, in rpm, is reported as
10250 rpm
